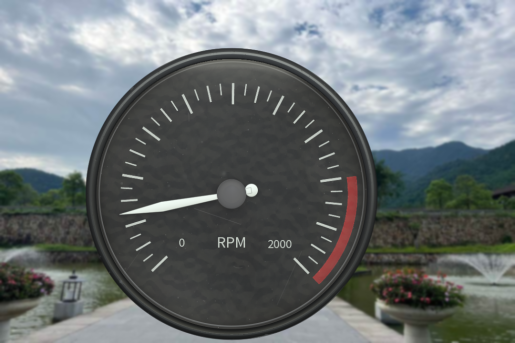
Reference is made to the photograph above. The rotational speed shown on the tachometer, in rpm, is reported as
250 rpm
